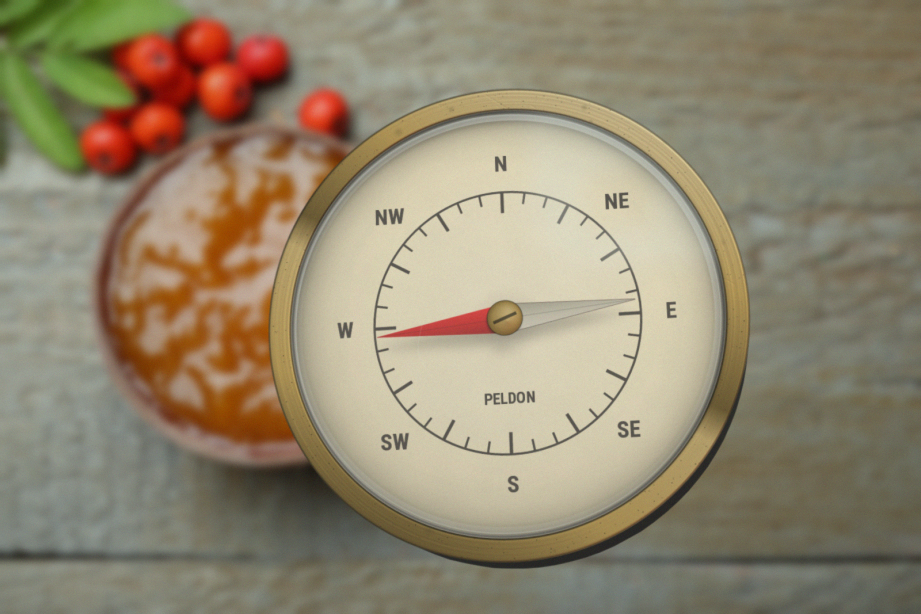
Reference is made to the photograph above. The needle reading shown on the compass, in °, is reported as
265 °
